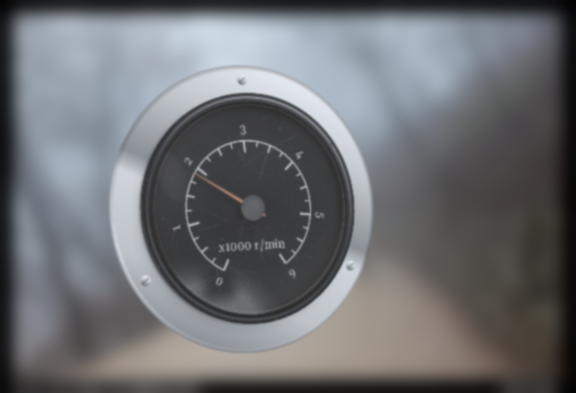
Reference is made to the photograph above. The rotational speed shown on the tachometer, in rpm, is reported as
1875 rpm
